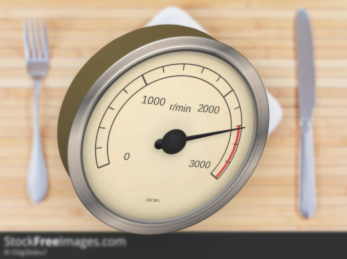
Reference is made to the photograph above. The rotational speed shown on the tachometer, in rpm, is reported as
2400 rpm
